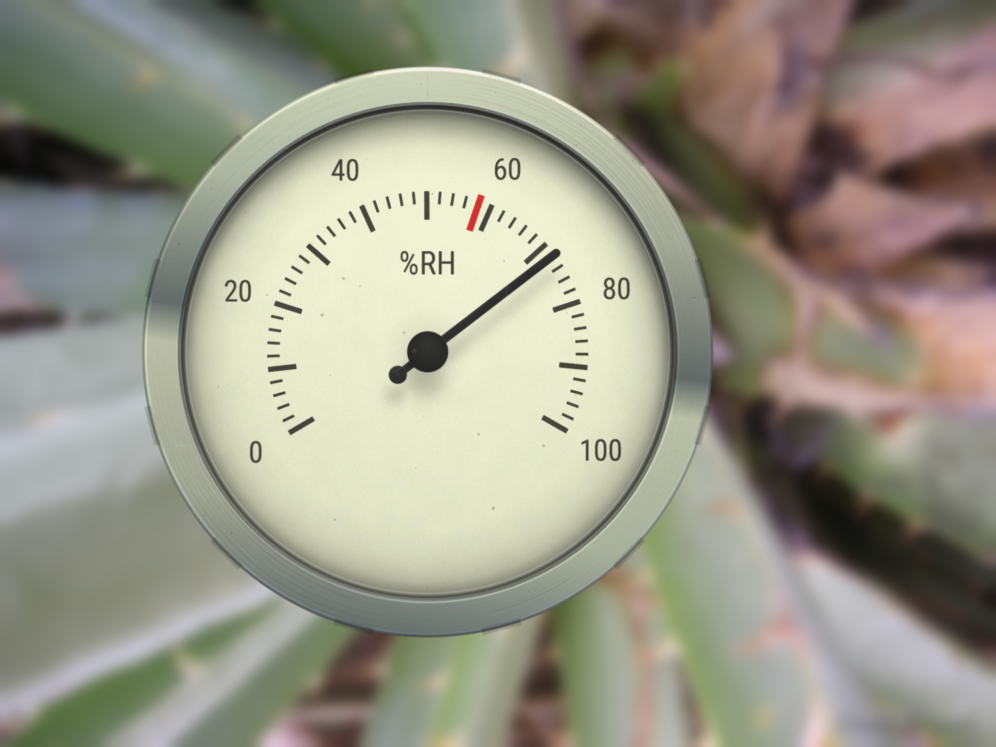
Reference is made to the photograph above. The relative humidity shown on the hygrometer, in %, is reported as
72 %
